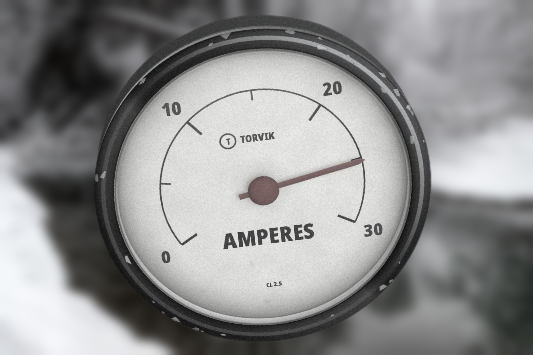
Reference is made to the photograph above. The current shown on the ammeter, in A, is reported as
25 A
